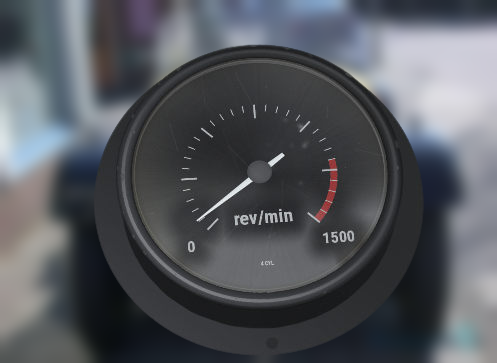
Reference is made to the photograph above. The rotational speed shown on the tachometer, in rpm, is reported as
50 rpm
